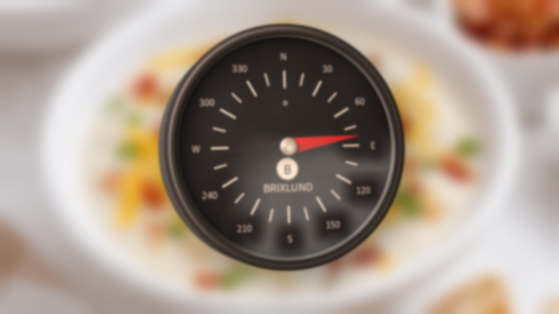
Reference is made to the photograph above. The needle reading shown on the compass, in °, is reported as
82.5 °
